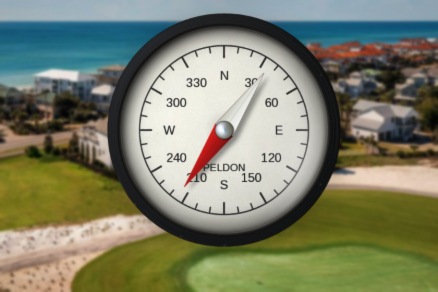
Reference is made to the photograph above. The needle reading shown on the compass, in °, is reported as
215 °
